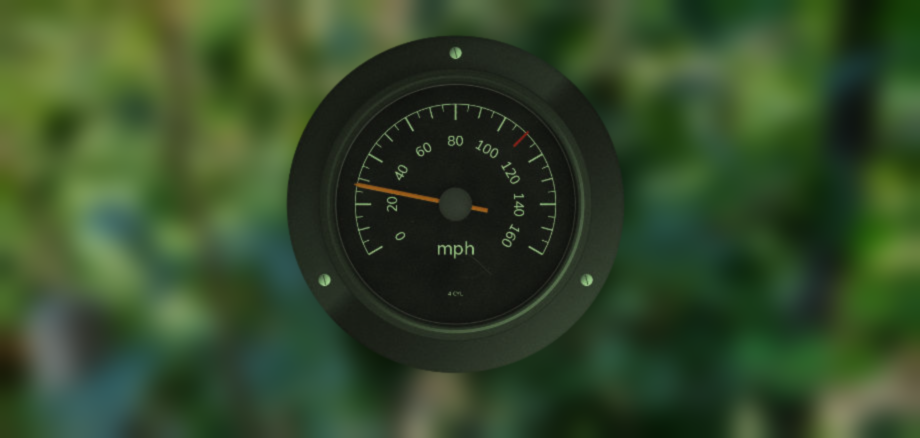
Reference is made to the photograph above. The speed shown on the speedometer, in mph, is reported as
27.5 mph
